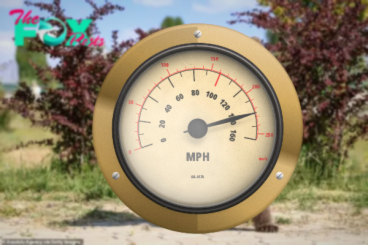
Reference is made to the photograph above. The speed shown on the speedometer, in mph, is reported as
140 mph
